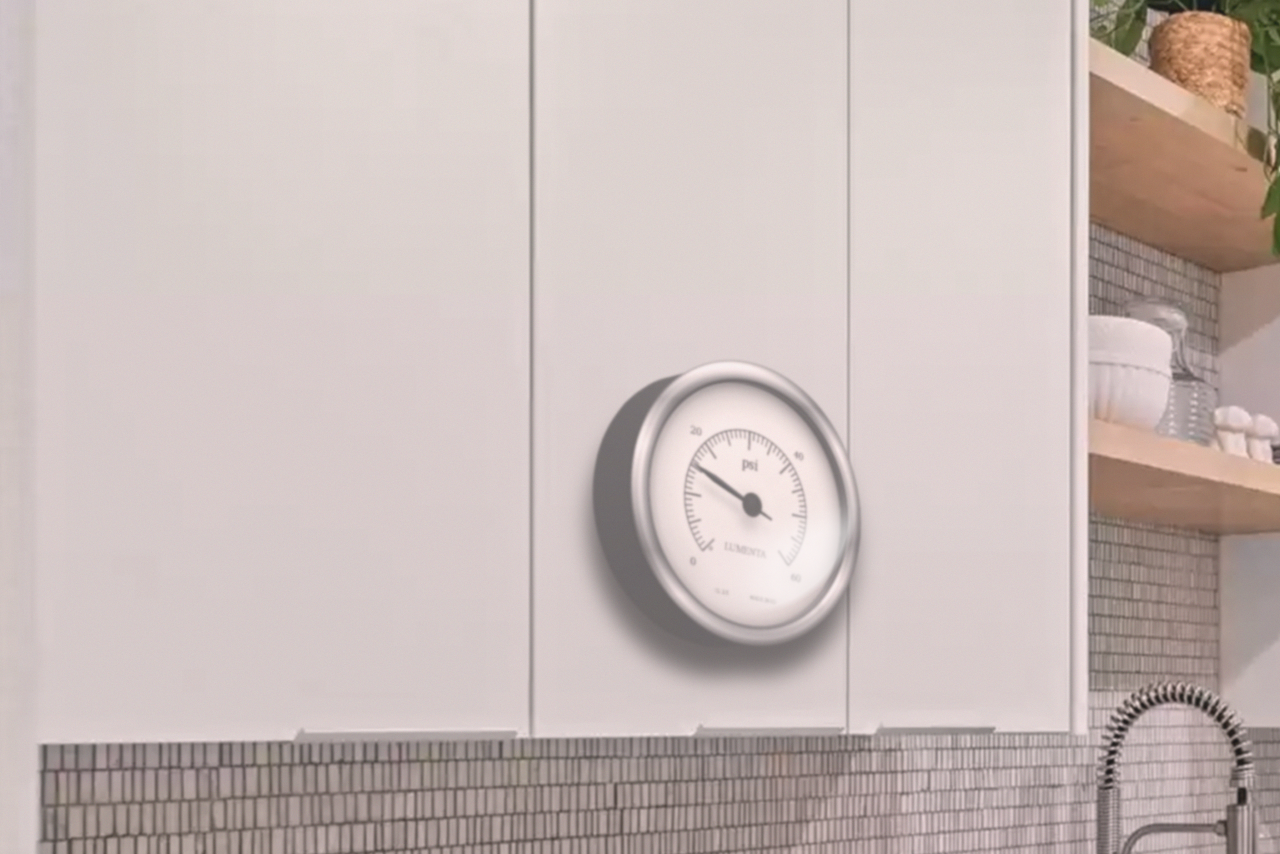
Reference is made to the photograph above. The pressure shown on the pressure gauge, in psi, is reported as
15 psi
